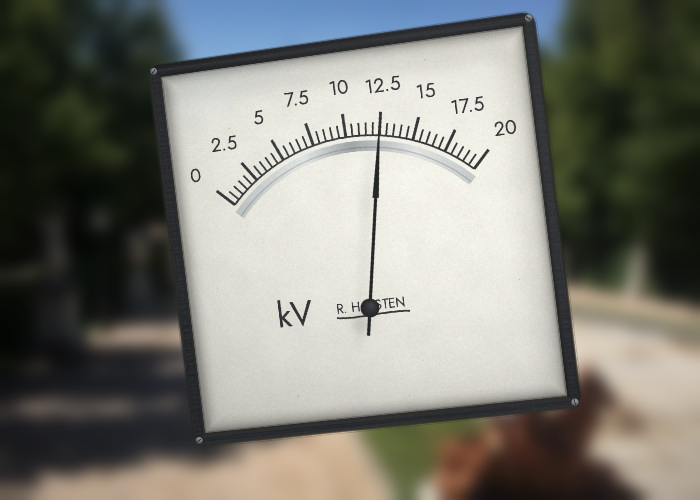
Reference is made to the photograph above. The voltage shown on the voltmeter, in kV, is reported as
12.5 kV
